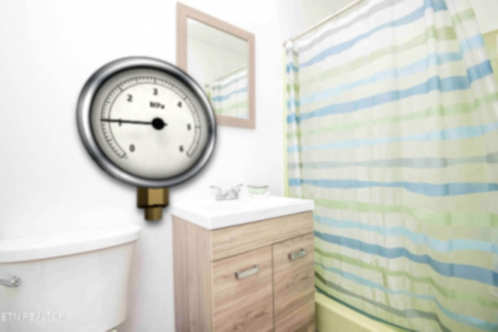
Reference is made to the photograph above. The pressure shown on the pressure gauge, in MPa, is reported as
1 MPa
